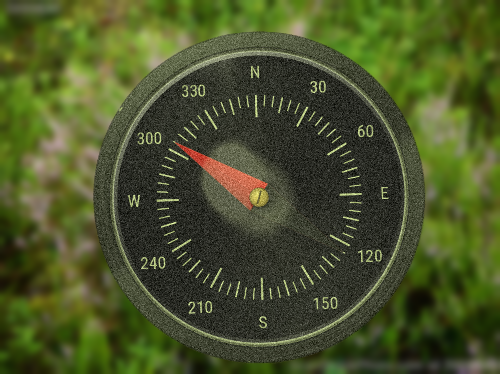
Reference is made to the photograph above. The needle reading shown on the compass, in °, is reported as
305 °
